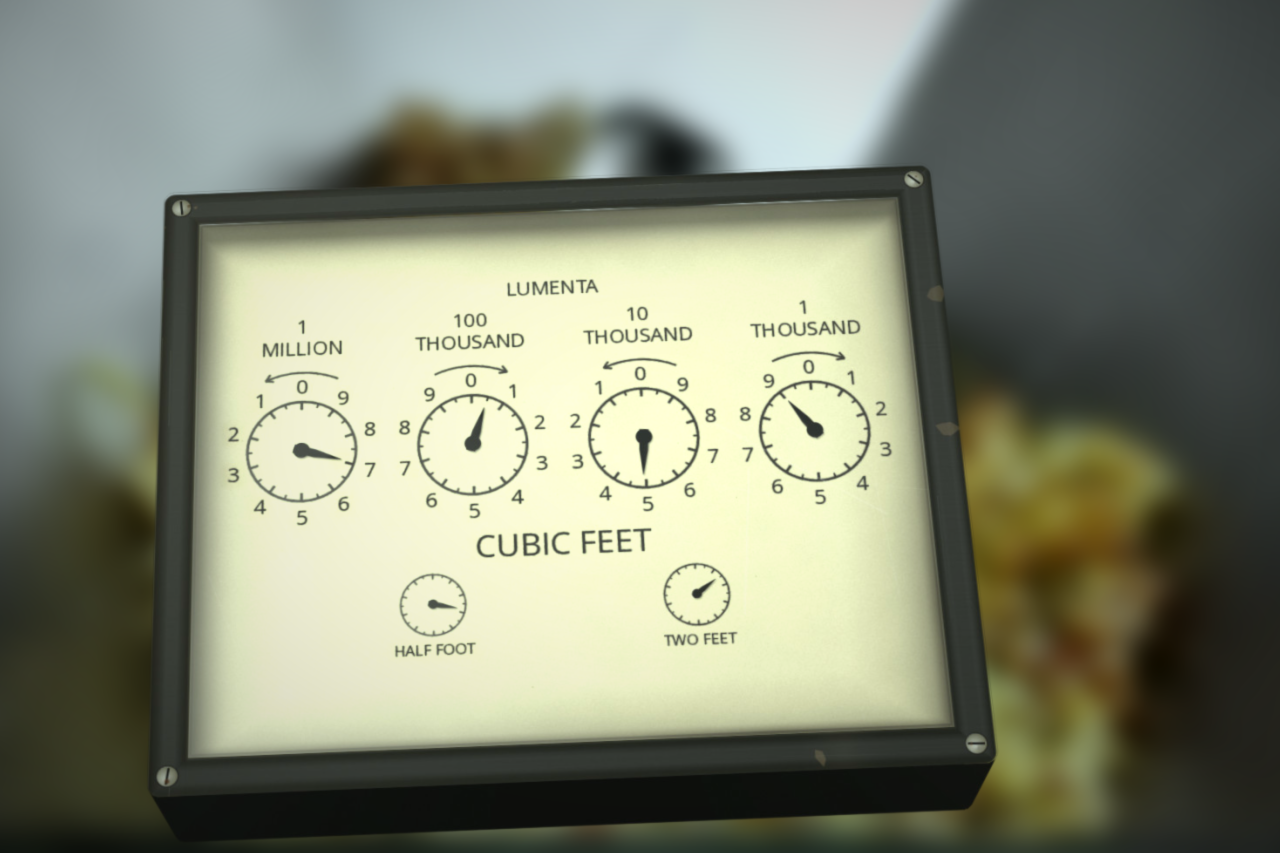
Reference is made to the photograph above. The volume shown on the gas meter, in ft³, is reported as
704900 ft³
